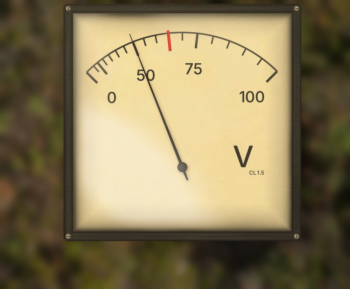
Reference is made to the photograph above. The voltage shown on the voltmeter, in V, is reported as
50 V
